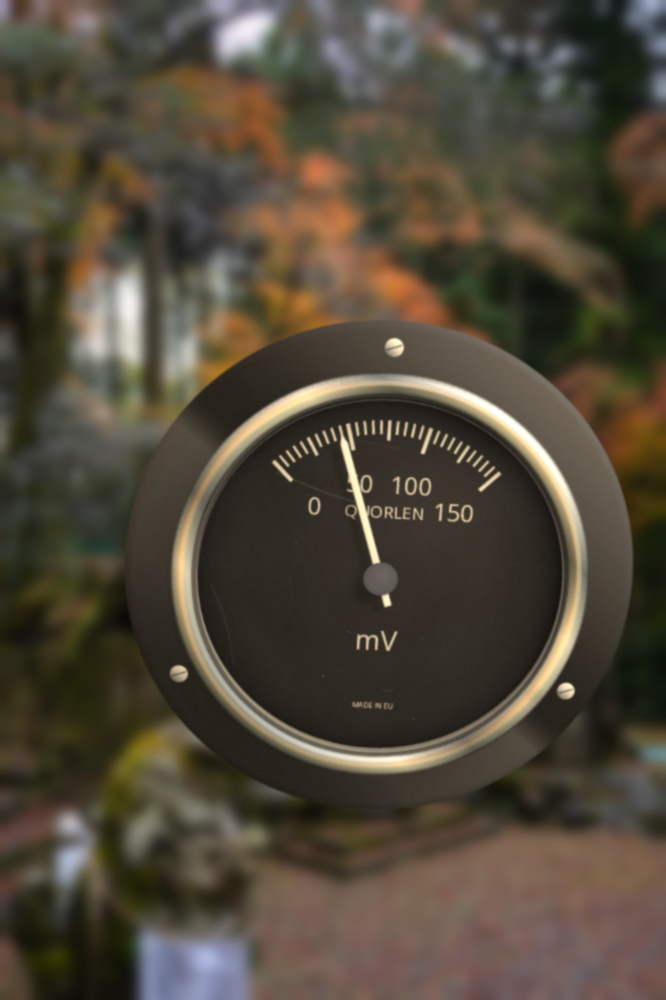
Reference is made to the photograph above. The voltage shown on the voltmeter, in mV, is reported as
45 mV
